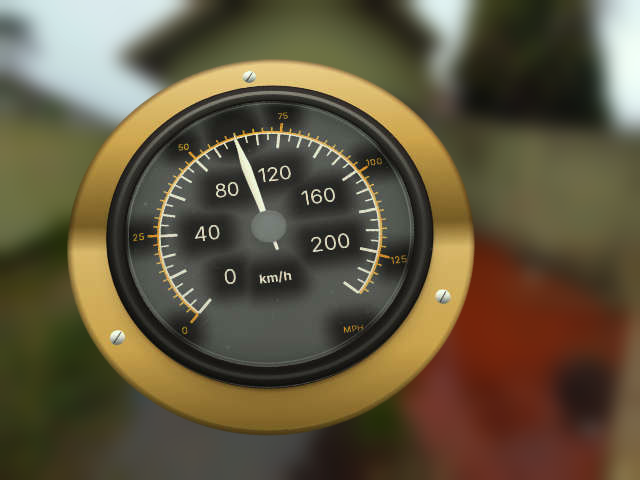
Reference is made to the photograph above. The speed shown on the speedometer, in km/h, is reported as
100 km/h
